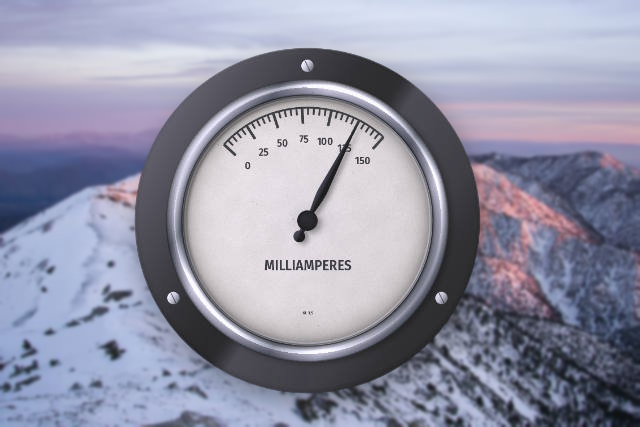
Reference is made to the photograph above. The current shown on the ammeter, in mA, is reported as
125 mA
